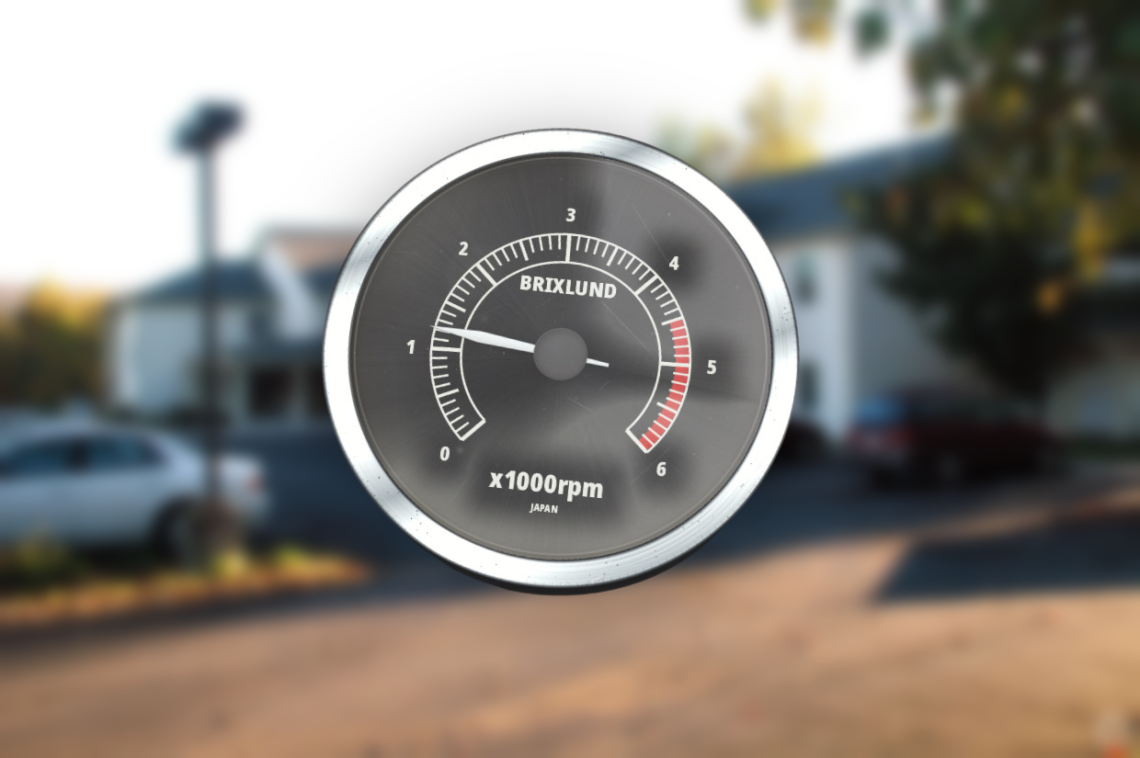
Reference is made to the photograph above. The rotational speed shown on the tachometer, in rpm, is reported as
1200 rpm
